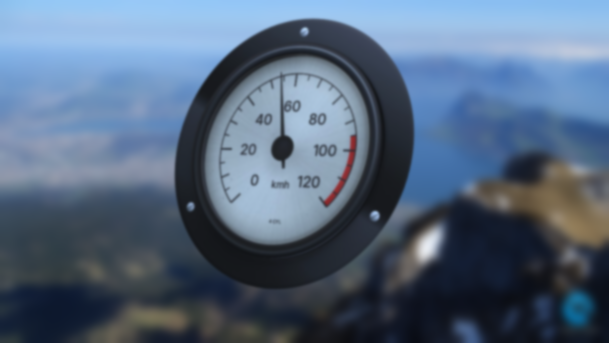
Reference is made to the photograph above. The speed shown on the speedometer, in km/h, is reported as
55 km/h
